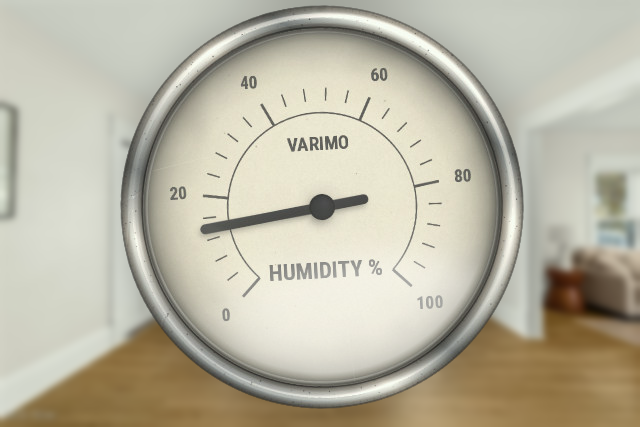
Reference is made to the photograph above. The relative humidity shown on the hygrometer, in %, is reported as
14 %
